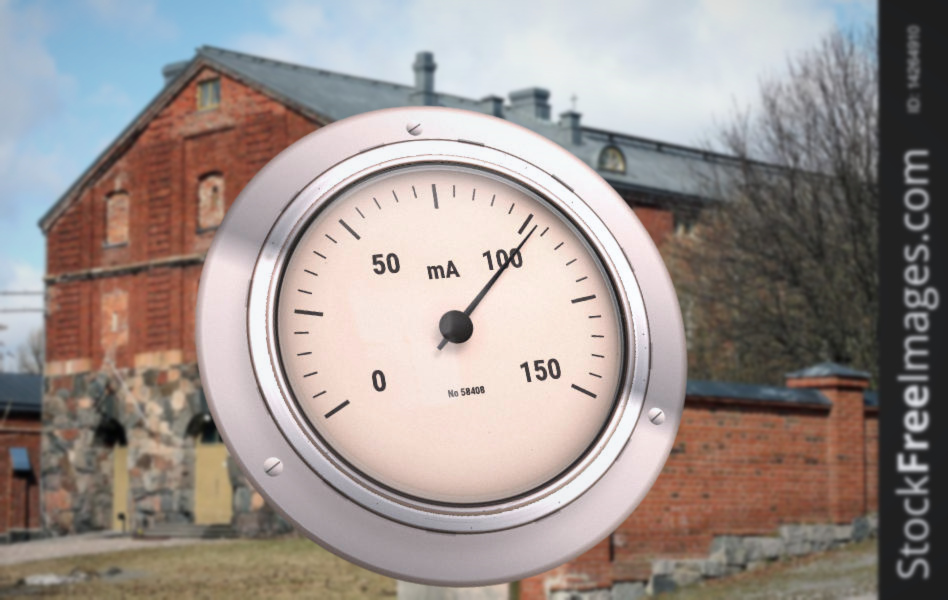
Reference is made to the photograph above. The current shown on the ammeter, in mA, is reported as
102.5 mA
